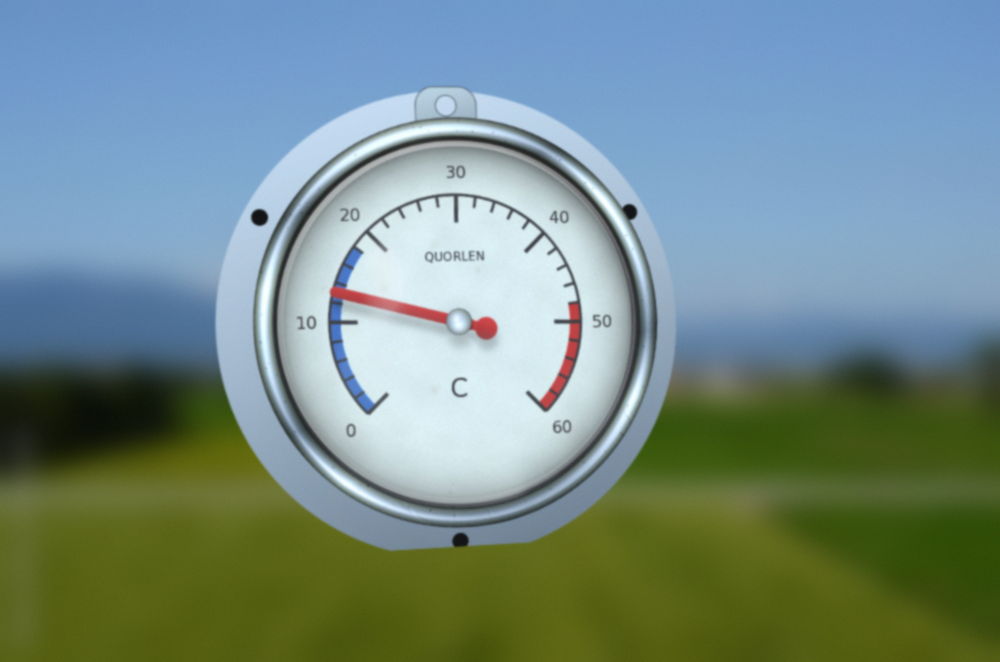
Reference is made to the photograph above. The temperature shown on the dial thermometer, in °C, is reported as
13 °C
